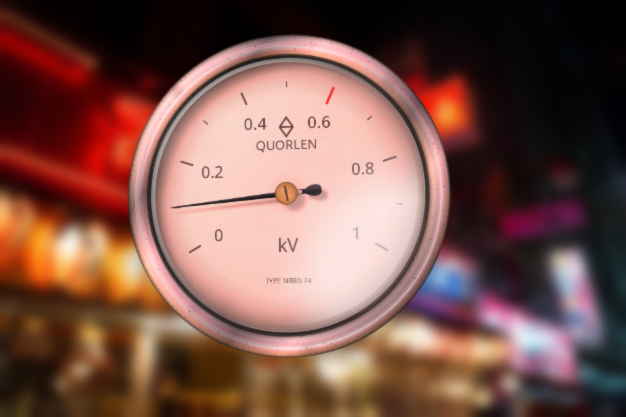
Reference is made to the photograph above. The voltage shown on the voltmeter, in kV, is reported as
0.1 kV
